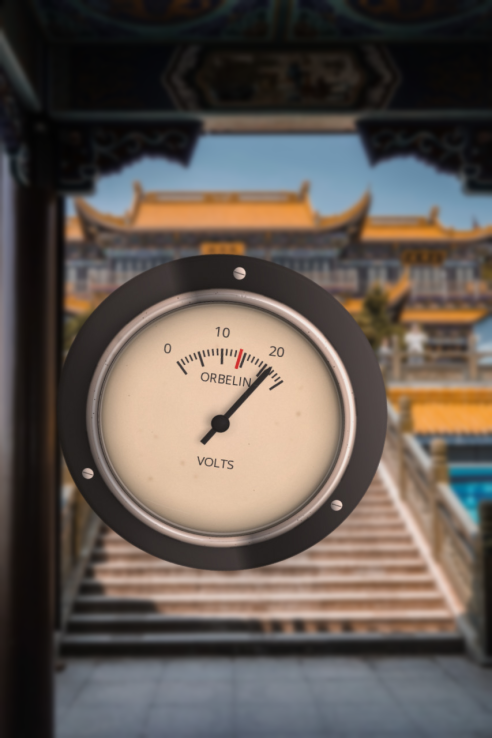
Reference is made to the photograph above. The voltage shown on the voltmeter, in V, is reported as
21 V
